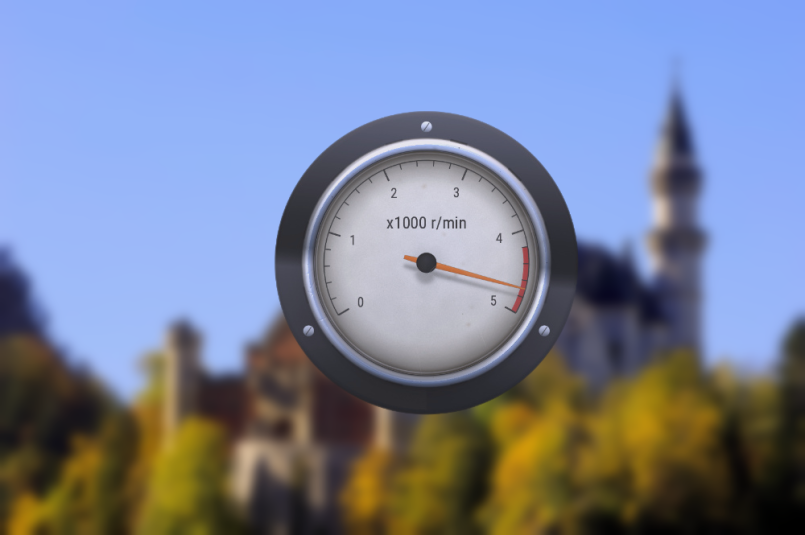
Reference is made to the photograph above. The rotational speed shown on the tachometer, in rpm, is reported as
4700 rpm
